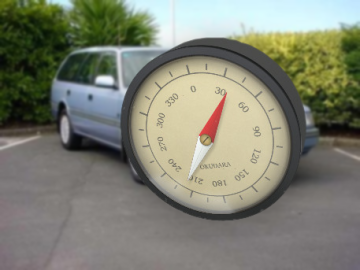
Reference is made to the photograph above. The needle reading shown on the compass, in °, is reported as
37.5 °
